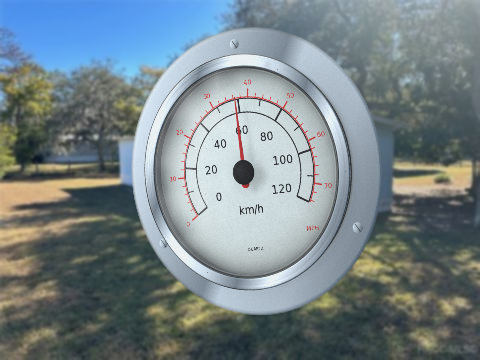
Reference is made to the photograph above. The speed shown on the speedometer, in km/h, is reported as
60 km/h
